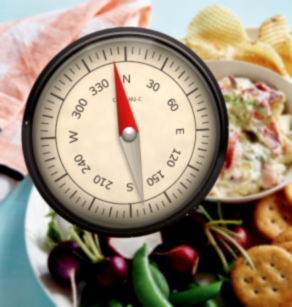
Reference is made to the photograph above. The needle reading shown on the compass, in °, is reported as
350 °
